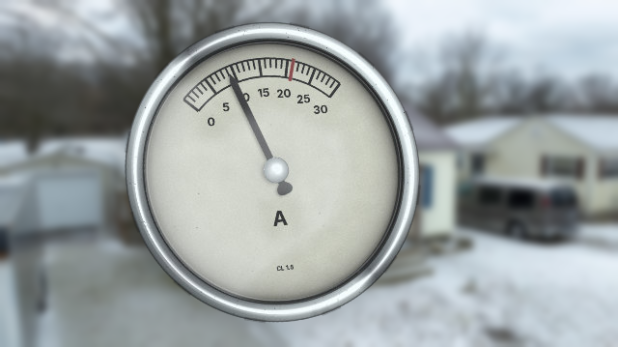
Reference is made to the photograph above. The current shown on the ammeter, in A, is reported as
9 A
